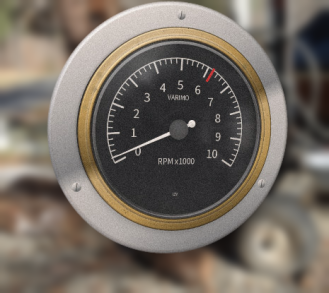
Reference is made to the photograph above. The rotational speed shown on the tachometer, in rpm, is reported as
200 rpm
